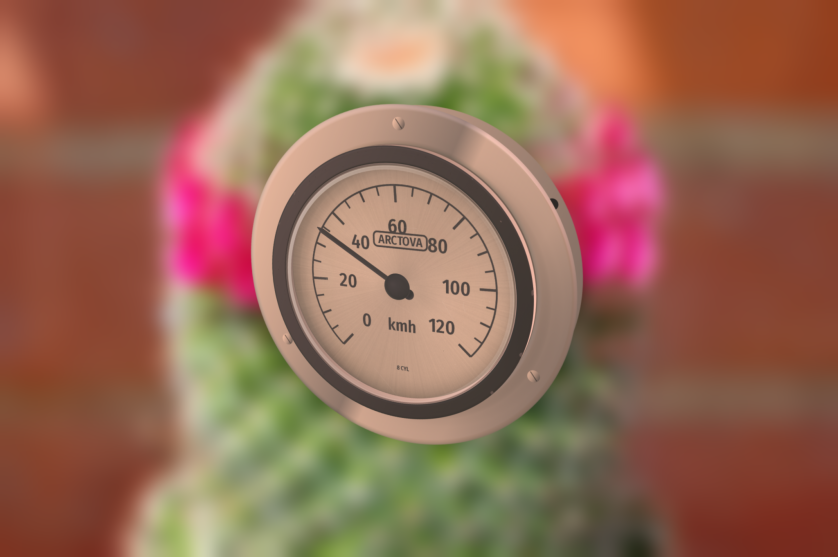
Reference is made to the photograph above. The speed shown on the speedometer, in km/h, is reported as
35 km/h
